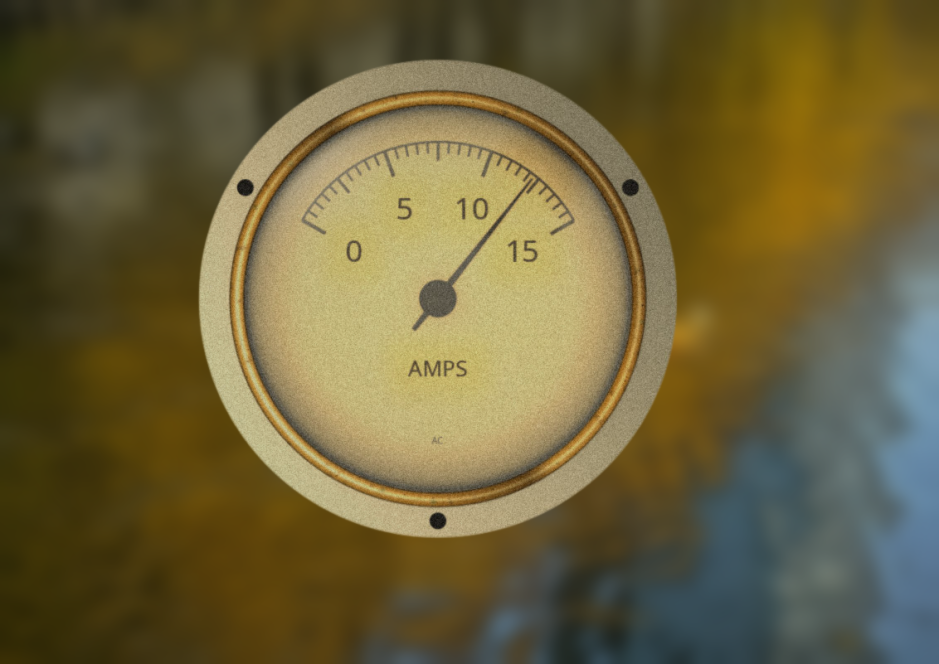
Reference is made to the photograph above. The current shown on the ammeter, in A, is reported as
12.25 A
